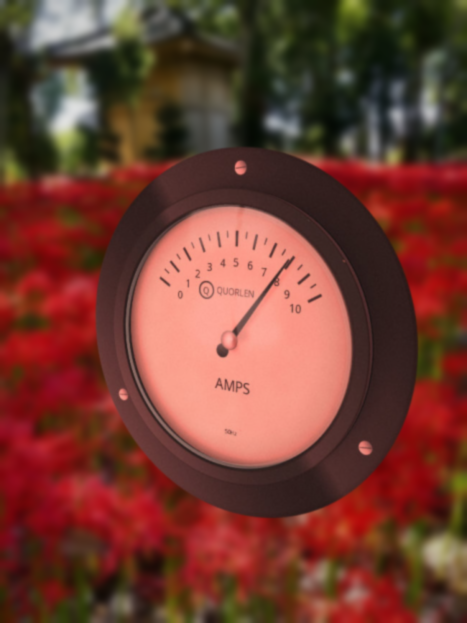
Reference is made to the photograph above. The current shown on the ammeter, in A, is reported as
8 A
